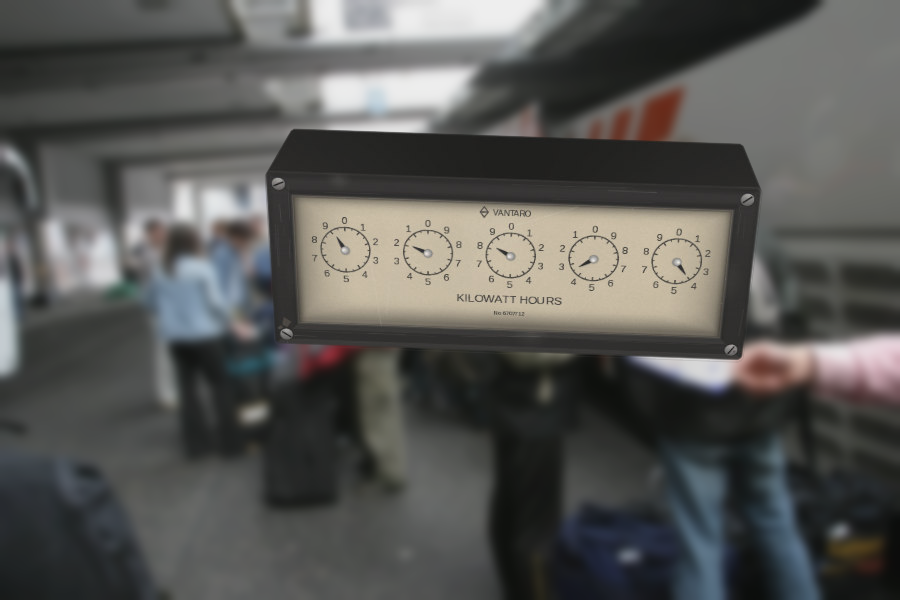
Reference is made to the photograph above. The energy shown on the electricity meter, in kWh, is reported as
91834 kWh
